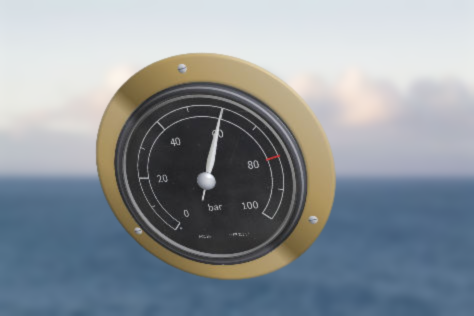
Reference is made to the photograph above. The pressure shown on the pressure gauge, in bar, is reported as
60 bar
